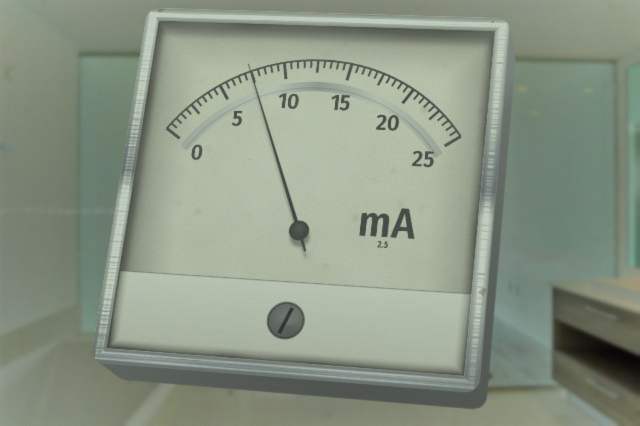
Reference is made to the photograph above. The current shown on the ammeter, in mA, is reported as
7.5 mA
